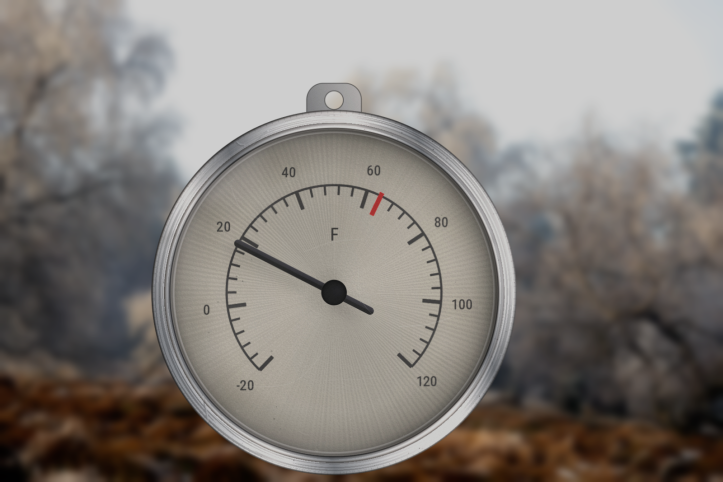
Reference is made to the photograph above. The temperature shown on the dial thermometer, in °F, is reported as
18 °F
